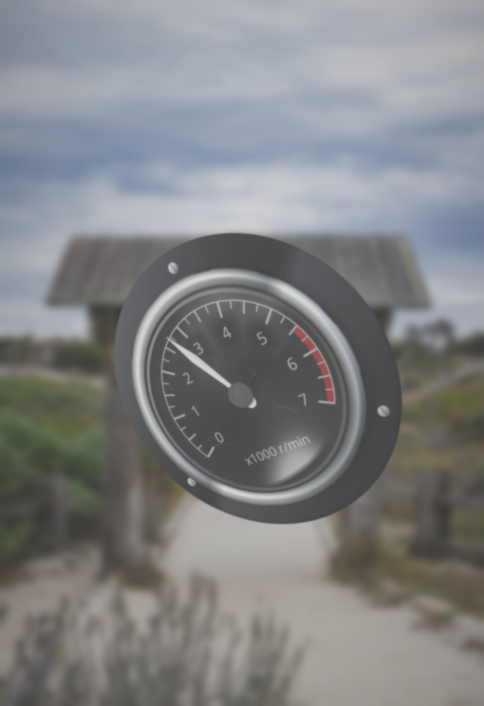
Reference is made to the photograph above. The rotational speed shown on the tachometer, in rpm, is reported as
2750 rpm
